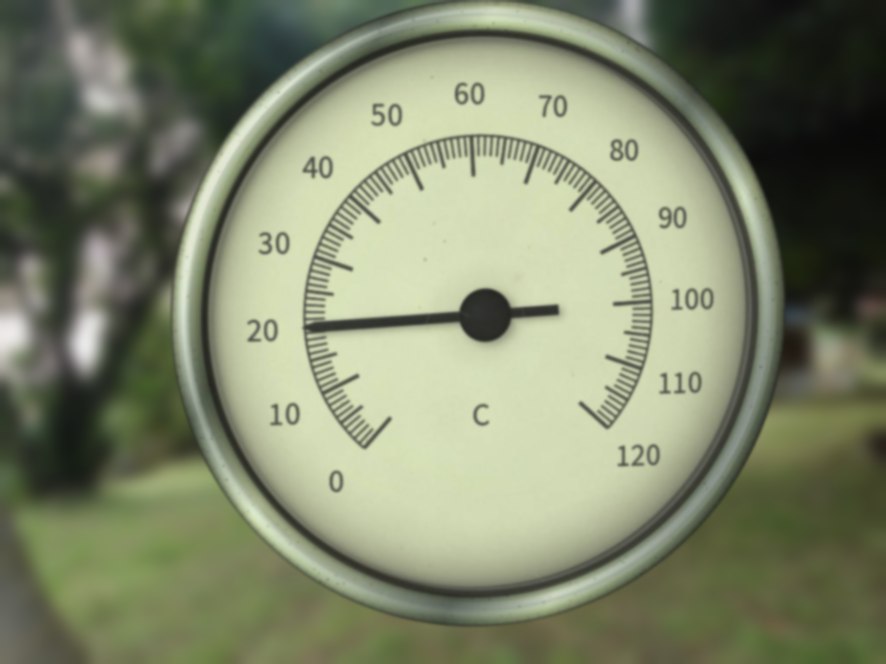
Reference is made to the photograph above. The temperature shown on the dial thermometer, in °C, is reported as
20 °C
